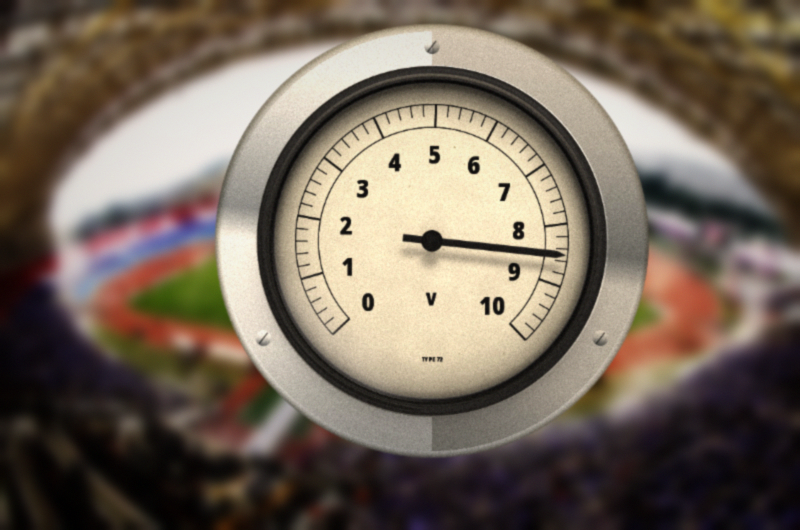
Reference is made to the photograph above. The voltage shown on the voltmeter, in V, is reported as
8.5 V
